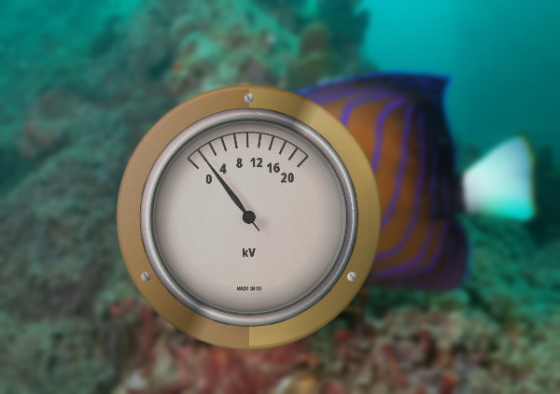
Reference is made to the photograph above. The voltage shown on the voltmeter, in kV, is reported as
2 kV
